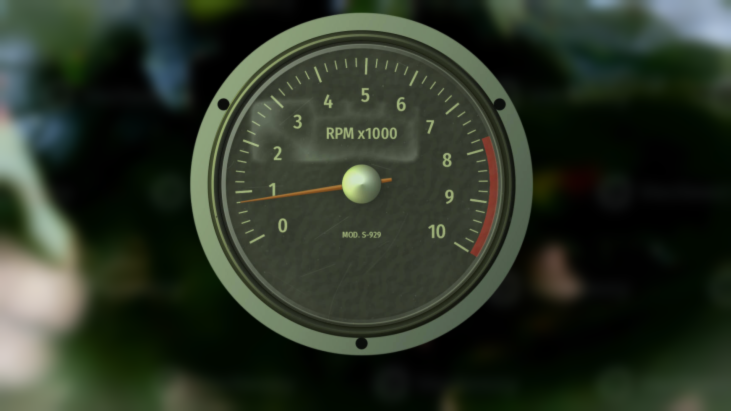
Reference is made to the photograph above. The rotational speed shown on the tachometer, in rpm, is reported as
800 rpm
